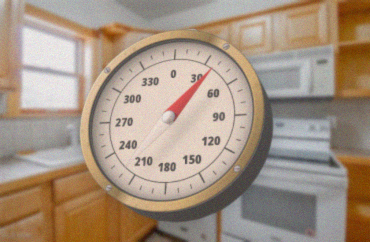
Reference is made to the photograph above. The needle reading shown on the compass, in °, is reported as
40 °
